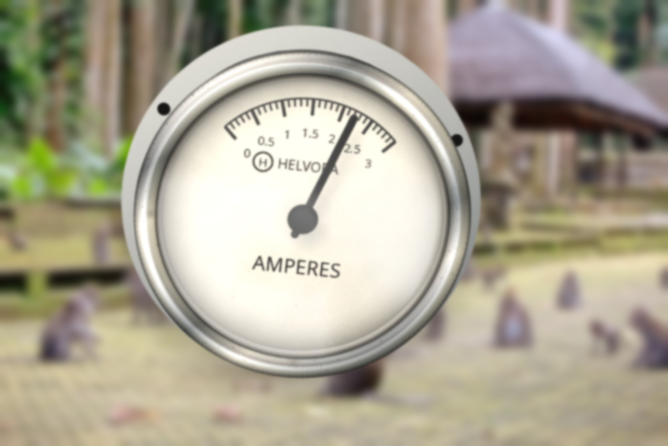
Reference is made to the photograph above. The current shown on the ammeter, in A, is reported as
2.2 A
